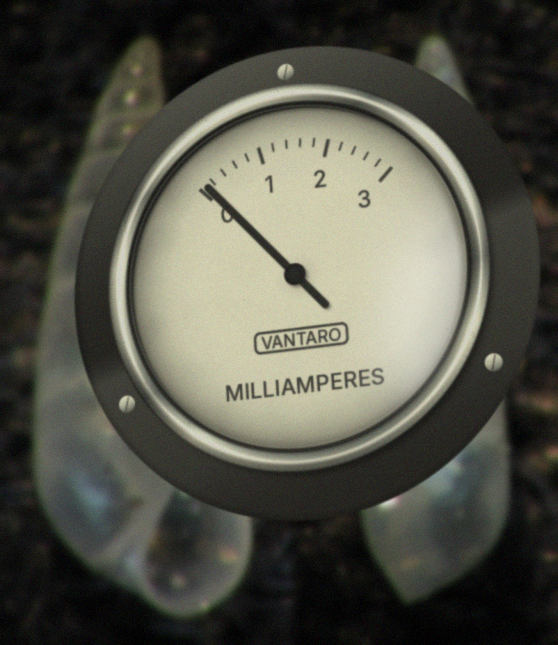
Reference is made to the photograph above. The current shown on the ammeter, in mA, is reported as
0.1 mA
